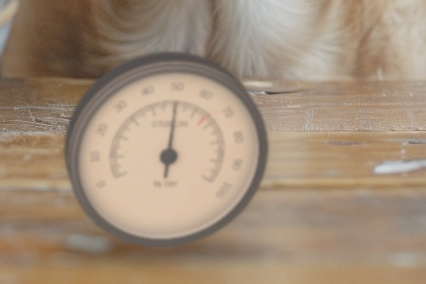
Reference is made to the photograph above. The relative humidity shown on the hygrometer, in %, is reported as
50 %
